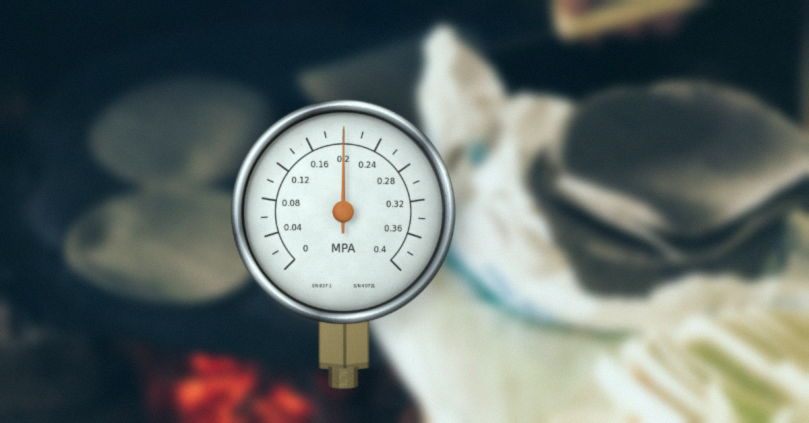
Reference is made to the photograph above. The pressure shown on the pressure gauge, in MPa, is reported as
0.2 MPa
